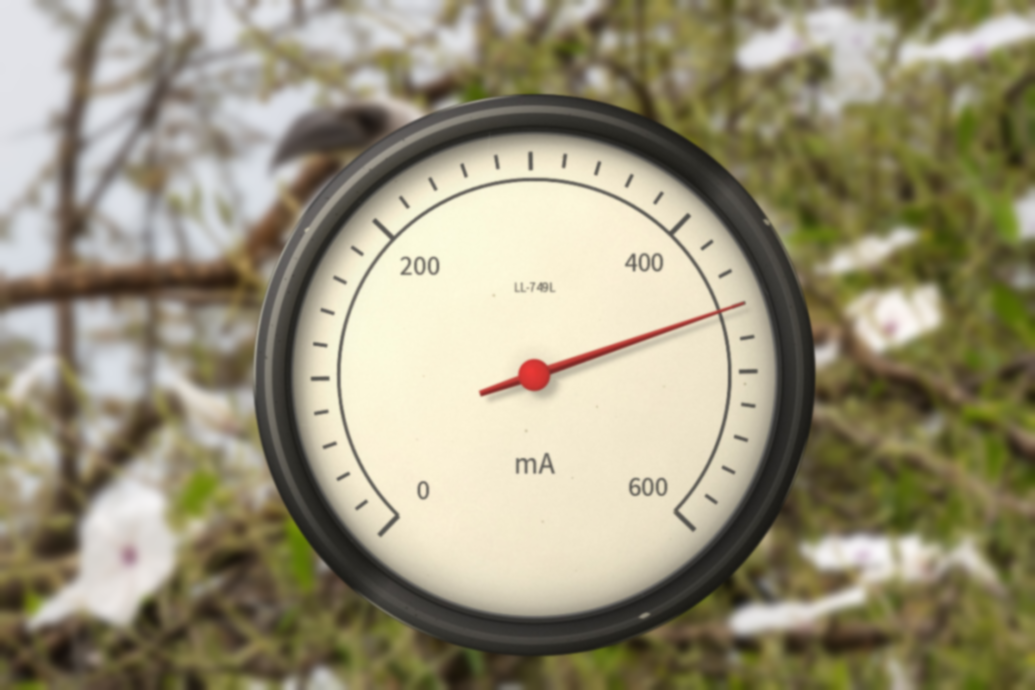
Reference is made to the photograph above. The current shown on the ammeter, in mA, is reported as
460 mA
